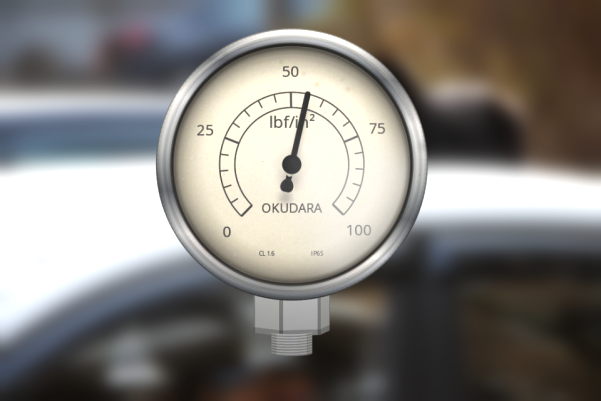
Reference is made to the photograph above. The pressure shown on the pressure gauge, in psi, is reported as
55 psi
